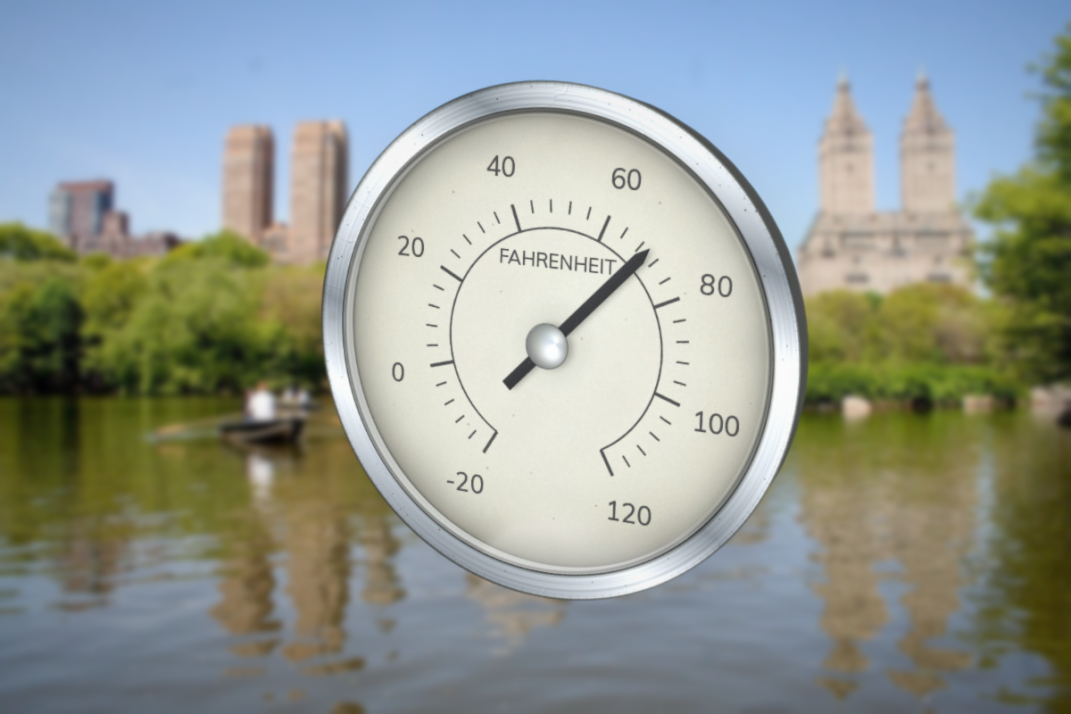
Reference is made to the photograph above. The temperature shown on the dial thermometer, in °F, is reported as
70 °F
